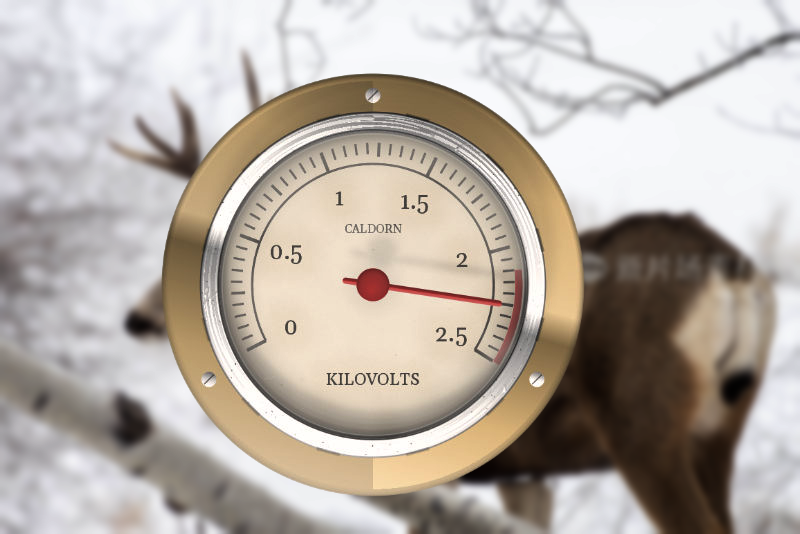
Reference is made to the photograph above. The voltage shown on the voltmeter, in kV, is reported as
2.25 kV
